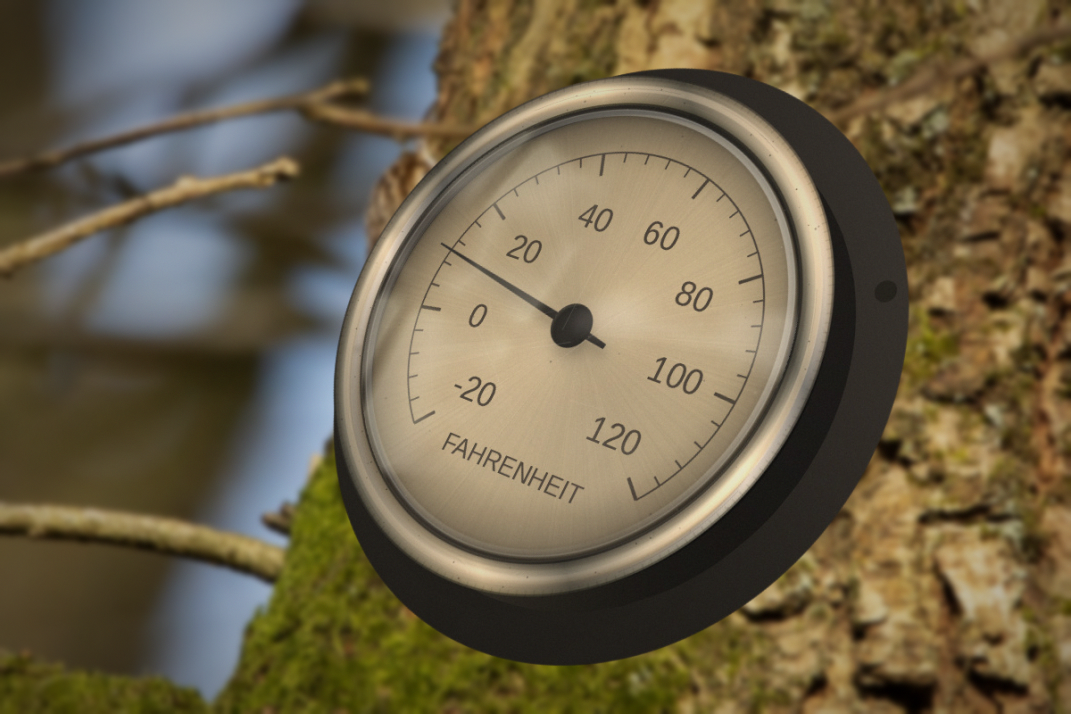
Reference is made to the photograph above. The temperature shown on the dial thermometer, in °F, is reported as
10 °F
